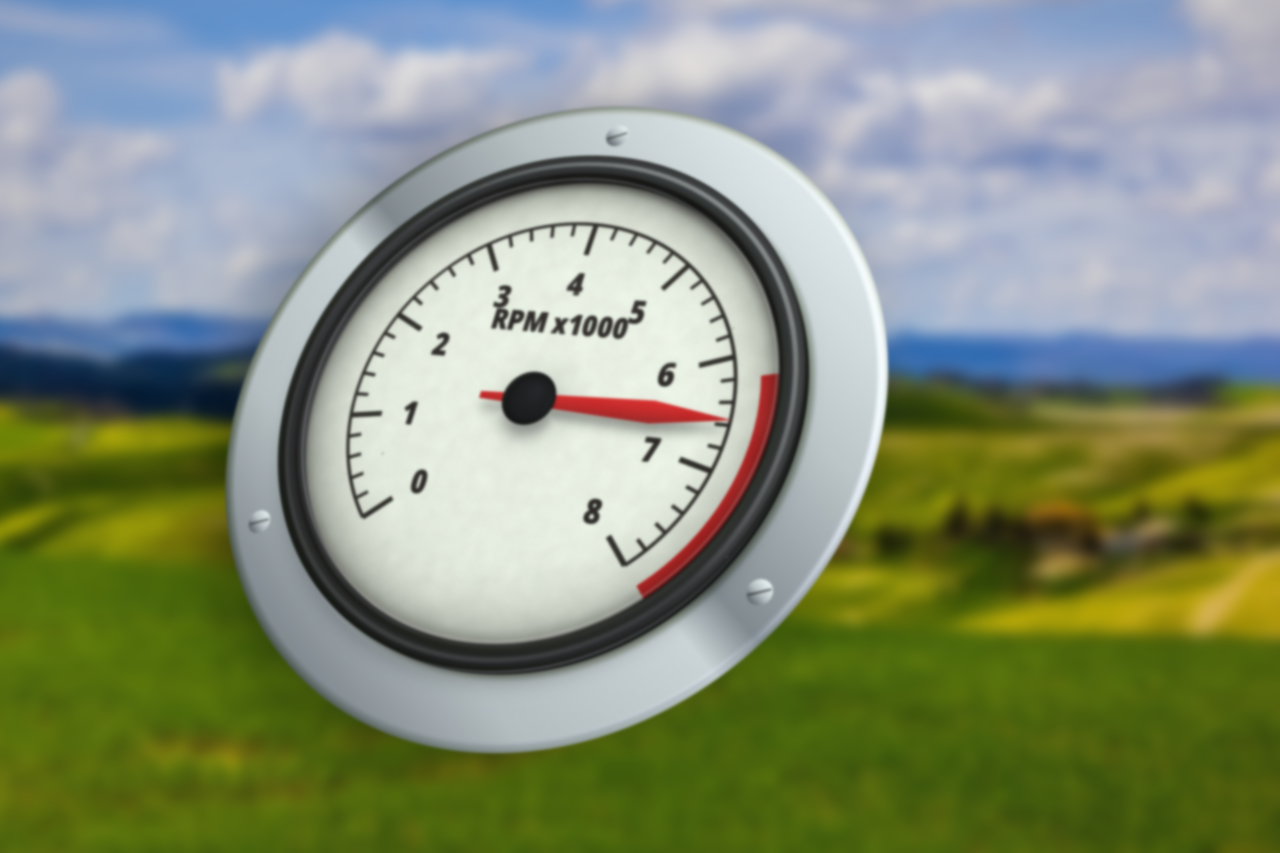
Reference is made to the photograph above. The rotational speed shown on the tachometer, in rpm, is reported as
6600 rpm
